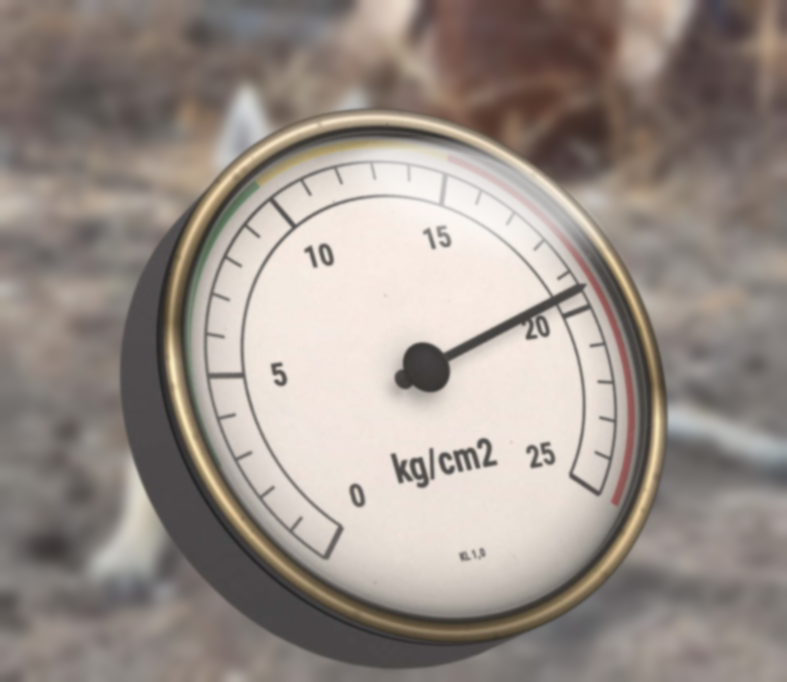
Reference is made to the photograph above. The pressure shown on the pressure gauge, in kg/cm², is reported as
19.5 kg/cm²
